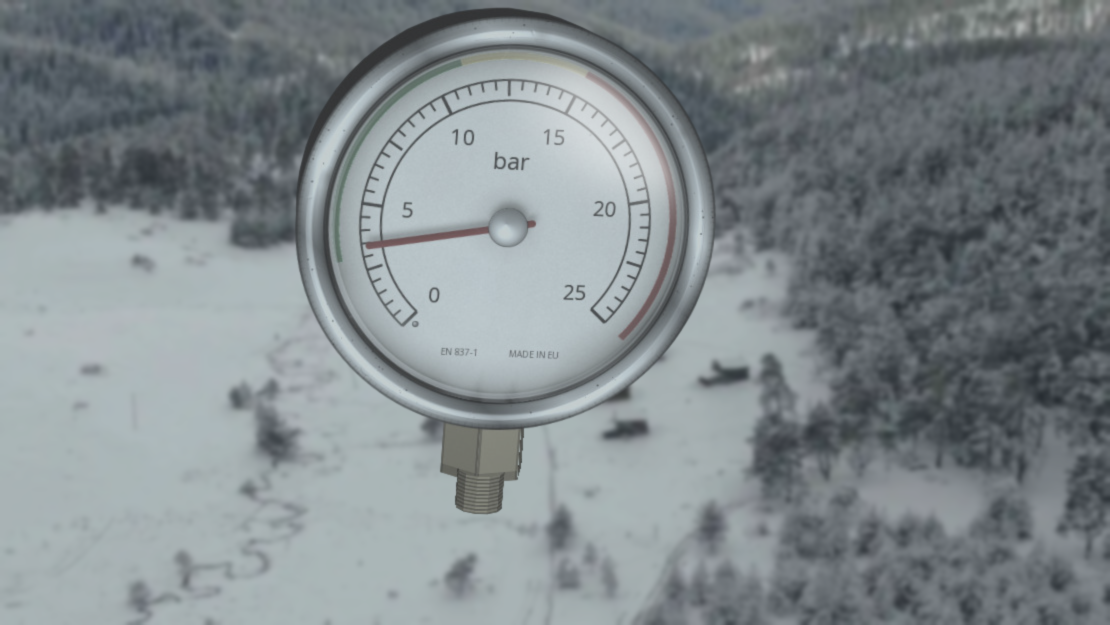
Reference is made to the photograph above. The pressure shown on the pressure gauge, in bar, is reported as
3.5 bar
